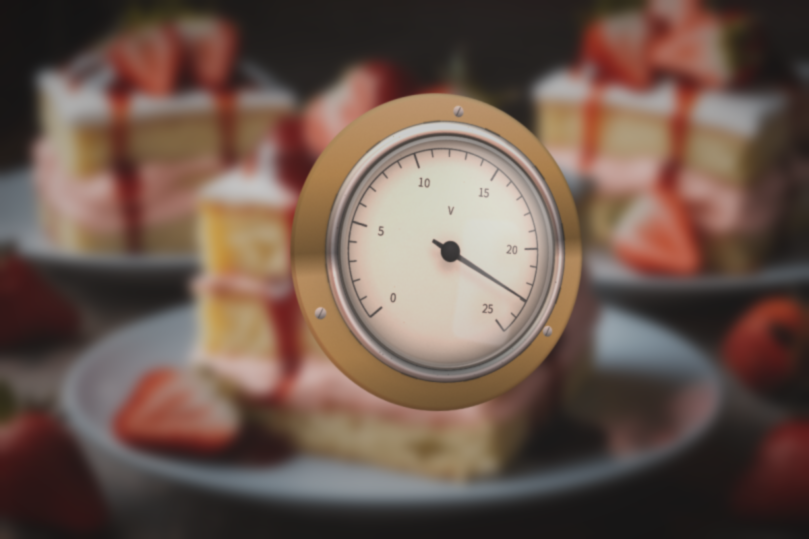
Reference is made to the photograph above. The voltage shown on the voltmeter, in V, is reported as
23 V
